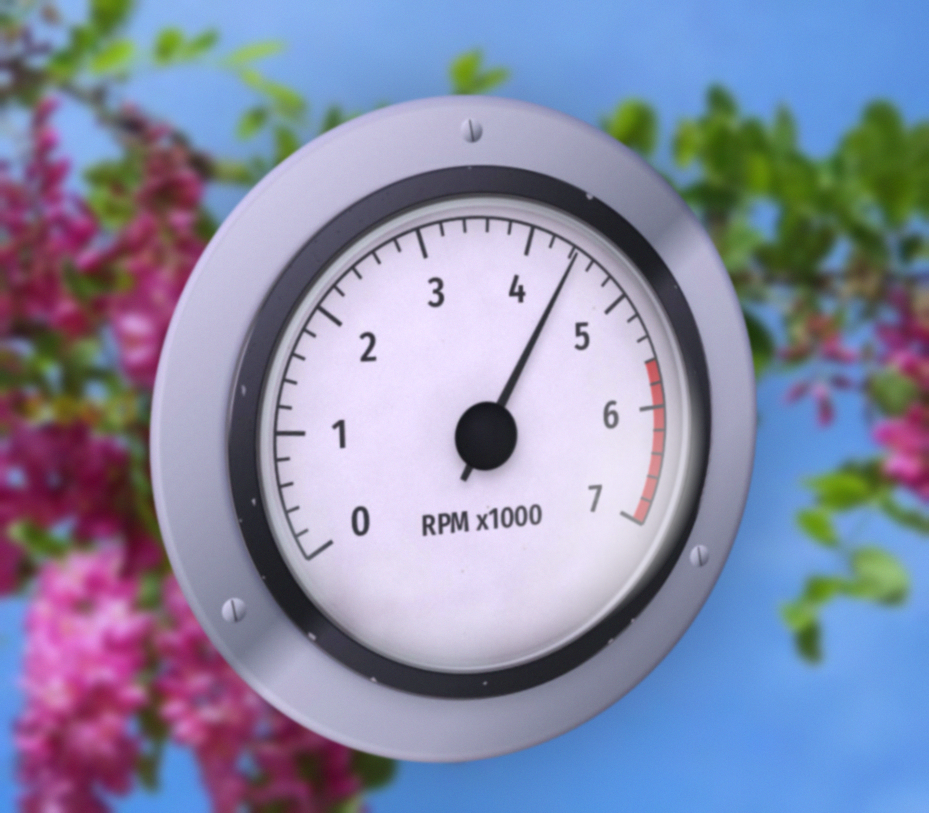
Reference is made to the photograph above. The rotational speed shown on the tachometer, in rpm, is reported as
4400 rpm
